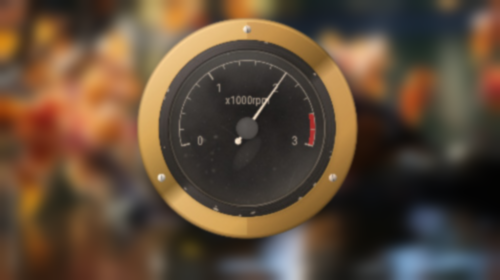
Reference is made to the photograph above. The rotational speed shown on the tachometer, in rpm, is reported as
2000 rpm
